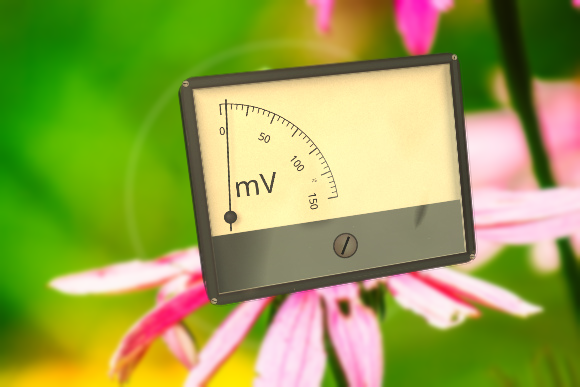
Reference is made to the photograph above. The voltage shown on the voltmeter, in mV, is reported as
5 mV
